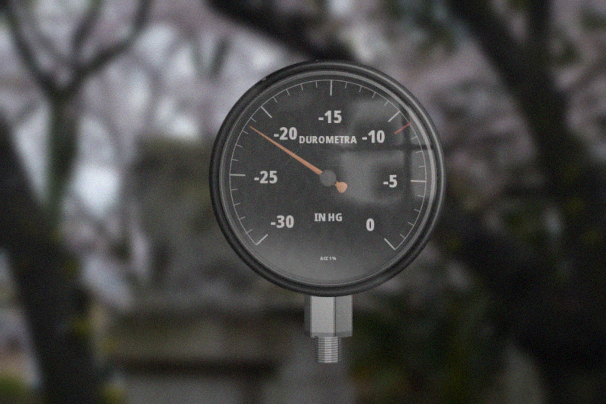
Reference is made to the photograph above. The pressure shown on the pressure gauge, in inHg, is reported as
-21.5 inHg
